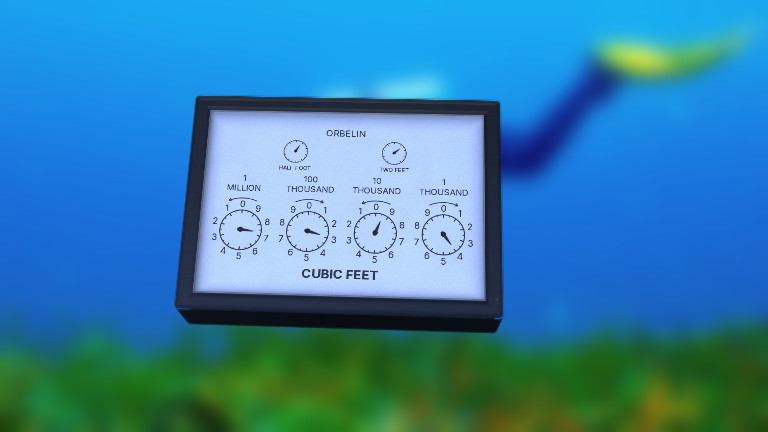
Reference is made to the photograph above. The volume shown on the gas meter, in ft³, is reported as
729400 ft³
